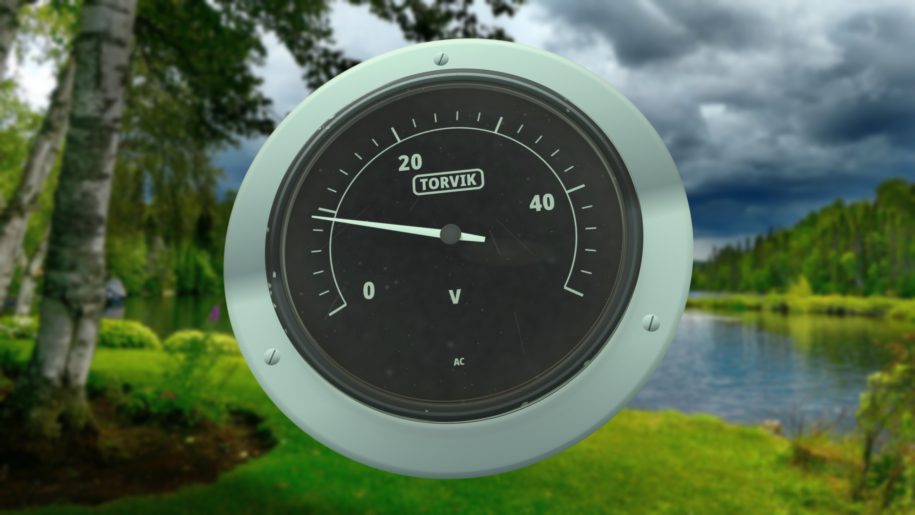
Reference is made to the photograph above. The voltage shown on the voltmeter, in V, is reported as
9 V
